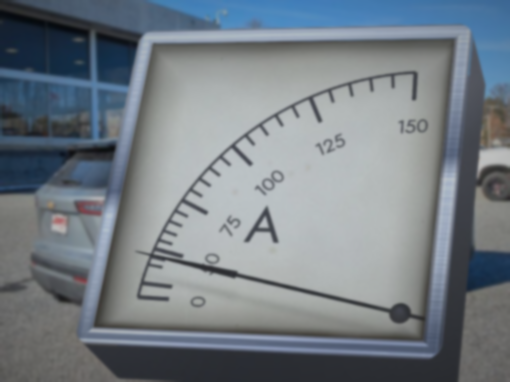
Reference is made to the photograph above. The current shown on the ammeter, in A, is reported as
45 A
